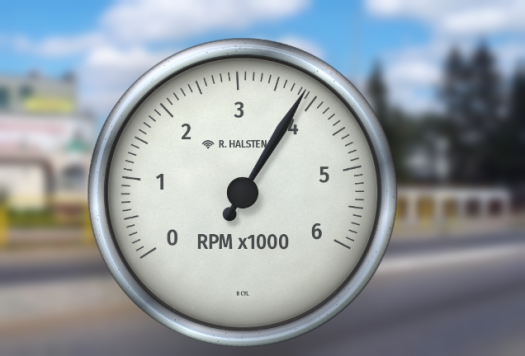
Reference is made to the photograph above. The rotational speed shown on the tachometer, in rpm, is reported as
3850 rpm
